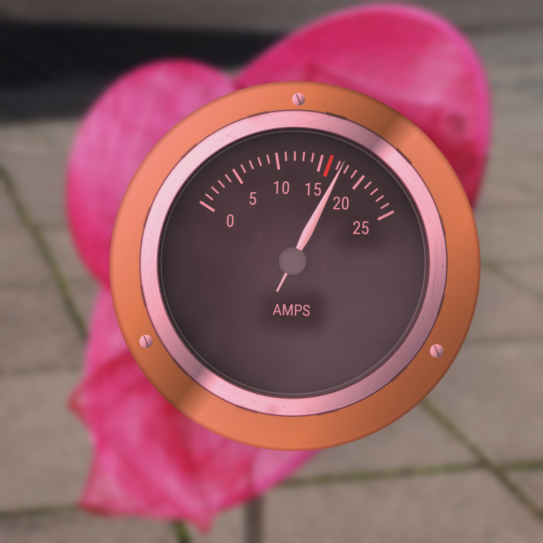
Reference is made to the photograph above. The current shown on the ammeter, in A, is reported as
17.5 A
